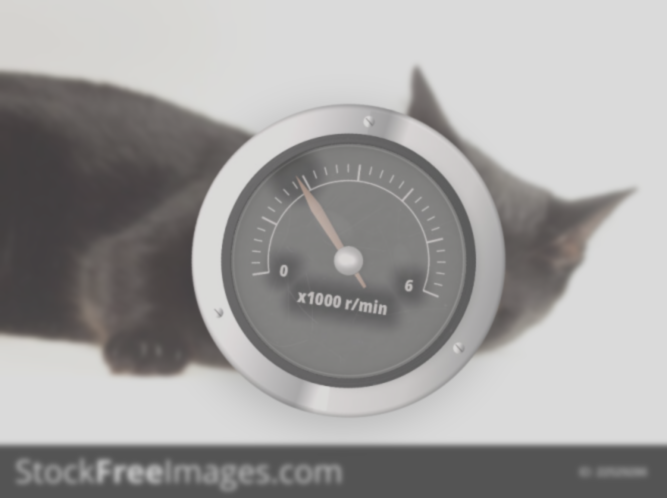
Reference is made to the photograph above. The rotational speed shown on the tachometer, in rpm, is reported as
1900 rpm
